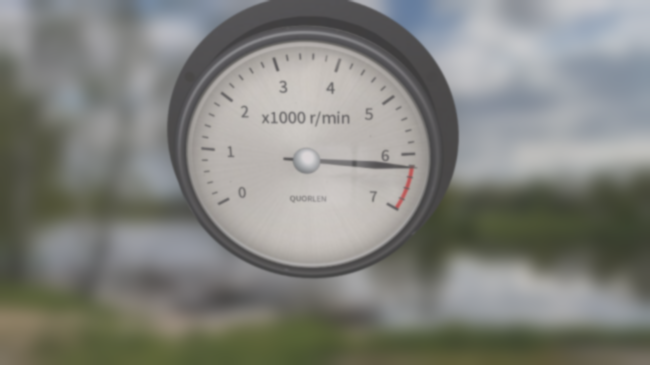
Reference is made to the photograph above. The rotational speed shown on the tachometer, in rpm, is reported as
6200 rpm
